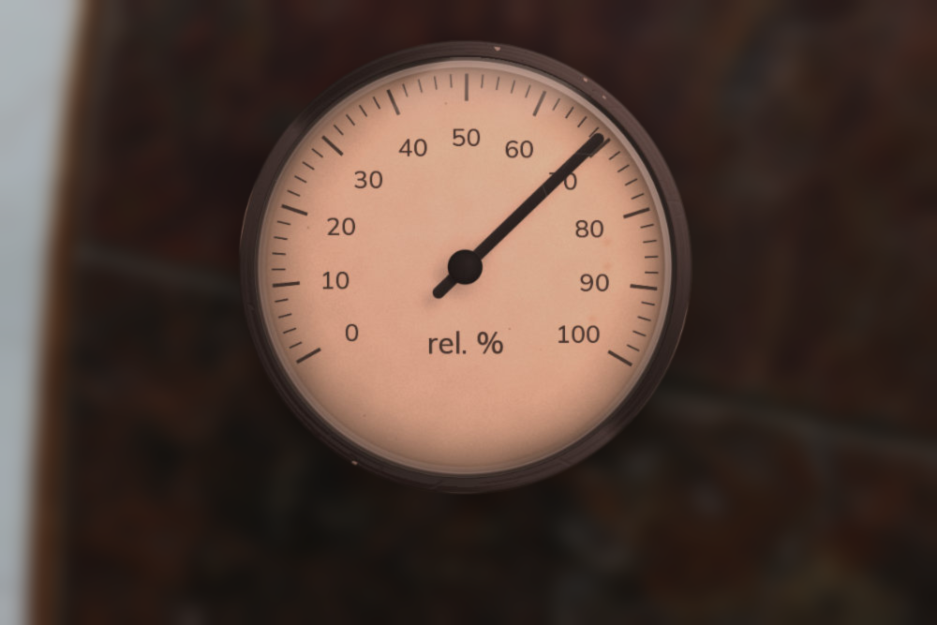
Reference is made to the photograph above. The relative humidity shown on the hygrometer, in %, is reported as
69 %
